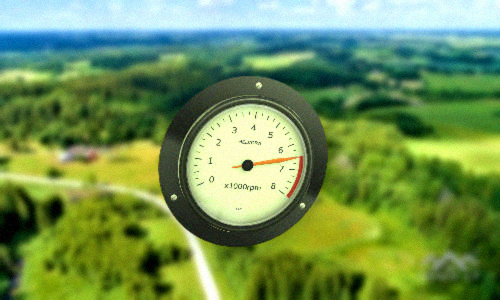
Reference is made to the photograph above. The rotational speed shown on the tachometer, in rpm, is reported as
6500 rpm
